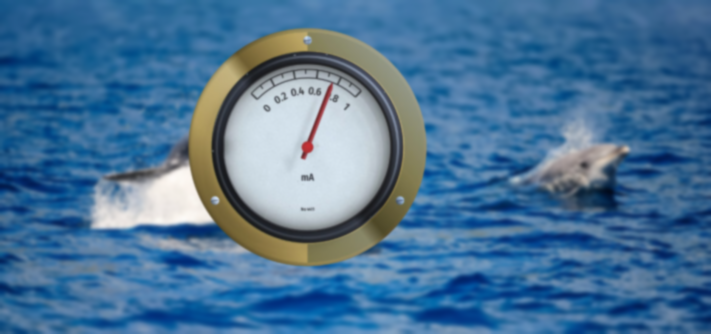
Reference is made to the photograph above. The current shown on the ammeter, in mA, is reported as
0.75 mA
